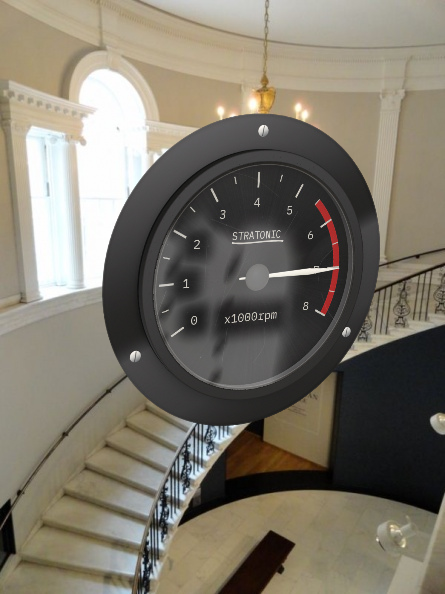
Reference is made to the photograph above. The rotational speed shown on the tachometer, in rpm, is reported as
7000 rpm
